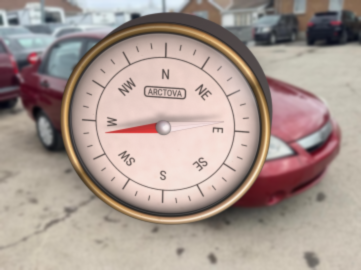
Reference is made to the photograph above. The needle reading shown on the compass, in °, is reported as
260 °
